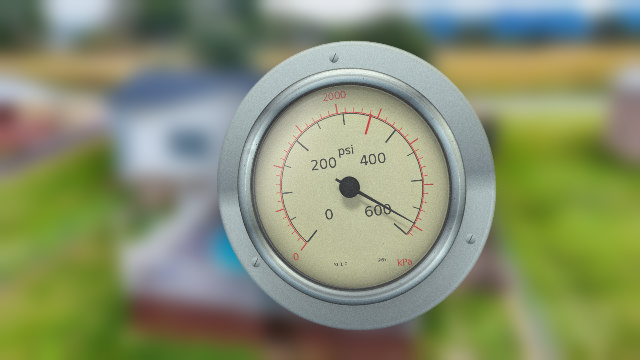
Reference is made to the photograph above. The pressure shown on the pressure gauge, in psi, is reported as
575 psi
